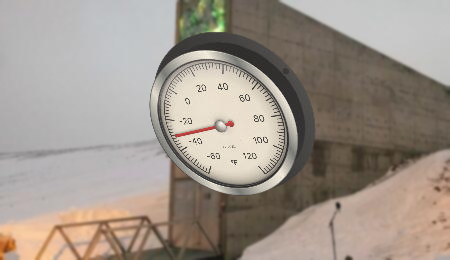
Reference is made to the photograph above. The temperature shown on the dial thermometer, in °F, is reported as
-30 °F
